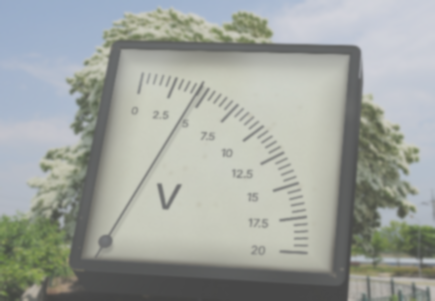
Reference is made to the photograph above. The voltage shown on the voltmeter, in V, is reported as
4.5 V
